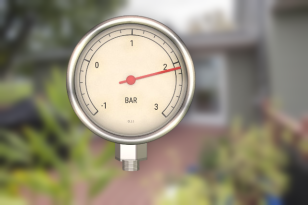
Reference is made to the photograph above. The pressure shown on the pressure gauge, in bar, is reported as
2.1 bar
